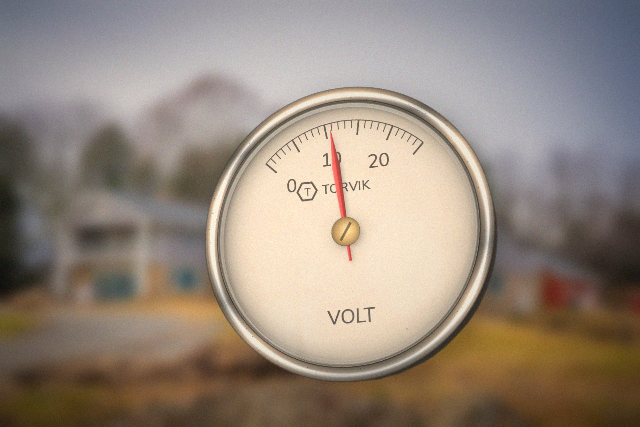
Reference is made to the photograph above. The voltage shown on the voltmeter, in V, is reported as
11 V
